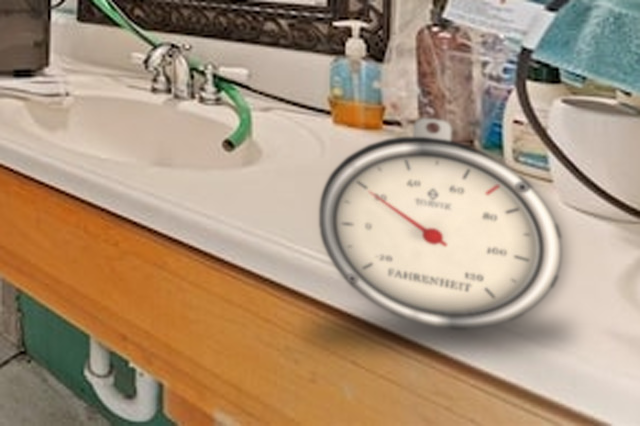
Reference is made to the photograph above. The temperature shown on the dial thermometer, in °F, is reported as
20 °F
